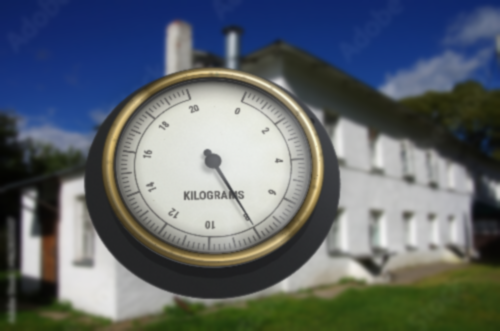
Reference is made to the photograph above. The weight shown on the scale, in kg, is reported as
8 kg
